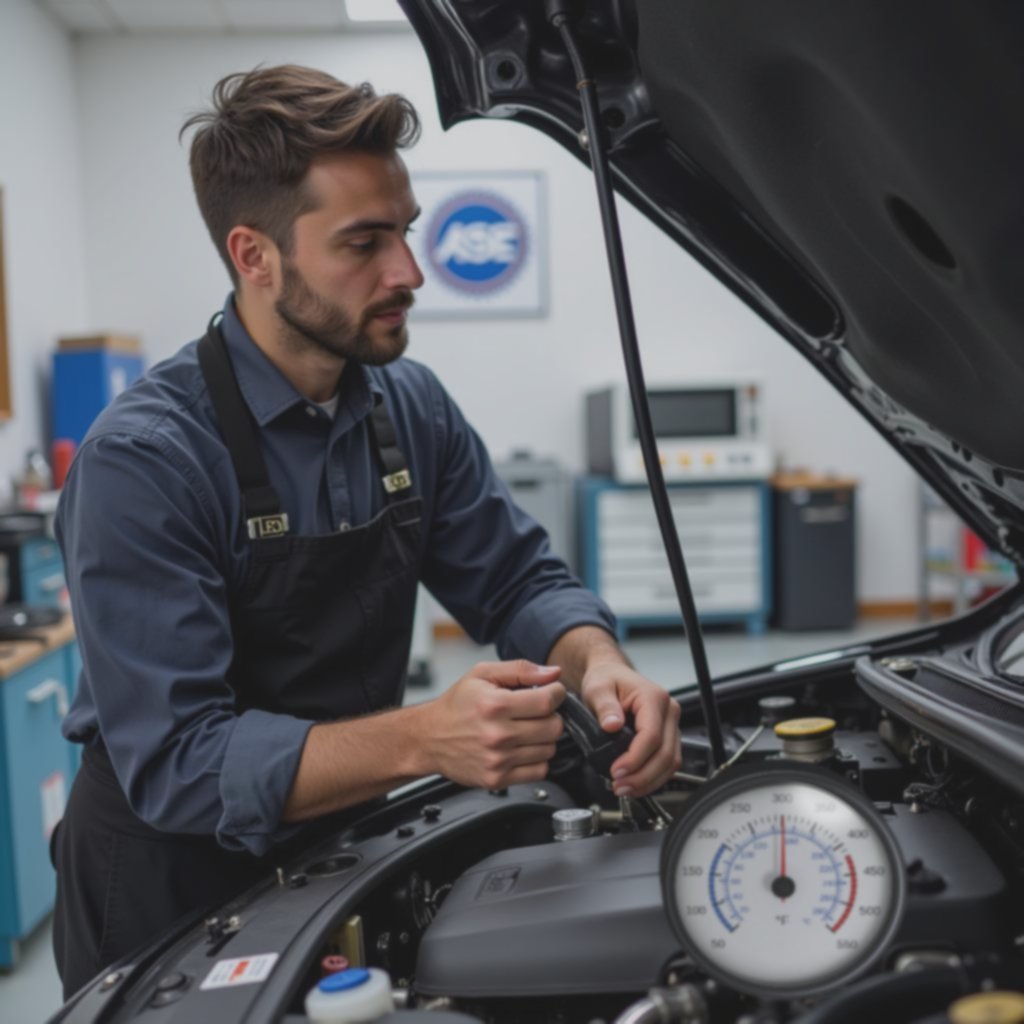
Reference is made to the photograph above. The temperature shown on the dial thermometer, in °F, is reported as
300 °F
